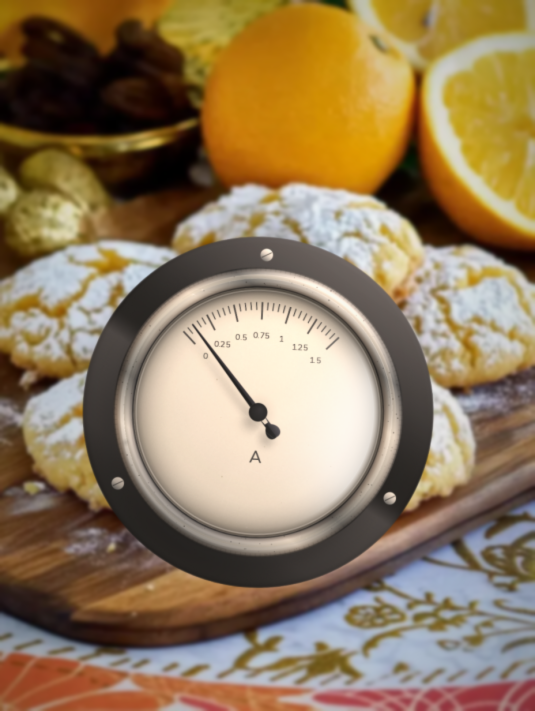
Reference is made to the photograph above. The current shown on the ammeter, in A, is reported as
0.1 A
